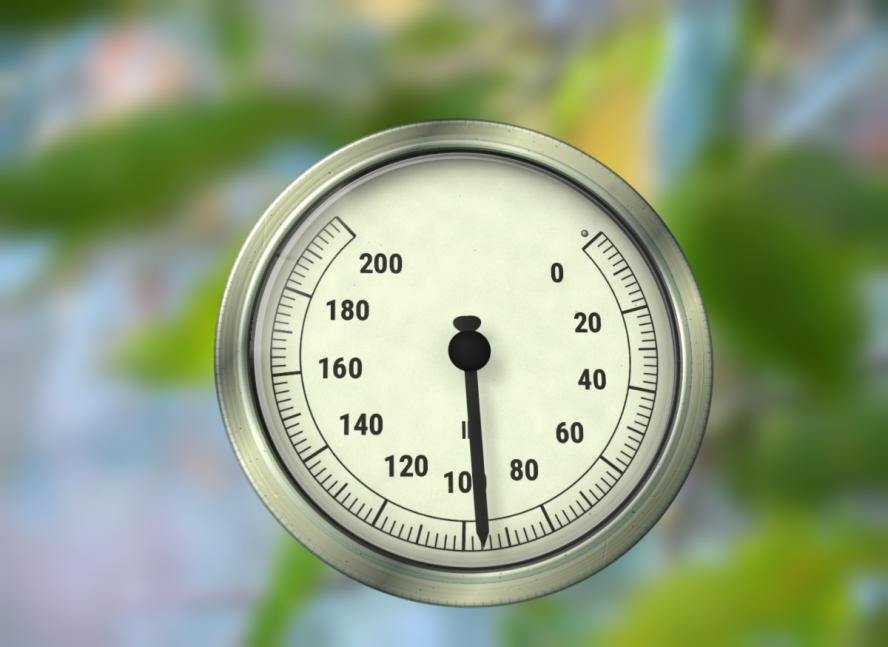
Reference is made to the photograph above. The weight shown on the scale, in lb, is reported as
96 lb
